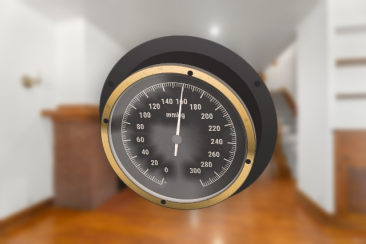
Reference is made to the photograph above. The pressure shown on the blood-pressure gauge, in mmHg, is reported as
160 mmHg
